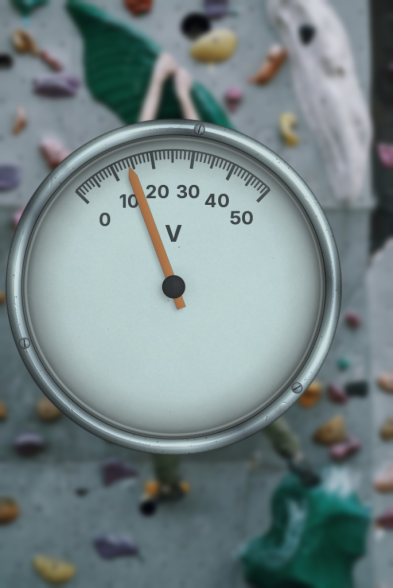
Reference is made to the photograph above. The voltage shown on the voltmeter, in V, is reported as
14 V
